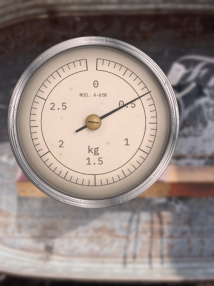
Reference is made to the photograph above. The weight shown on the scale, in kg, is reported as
0.5 kg
